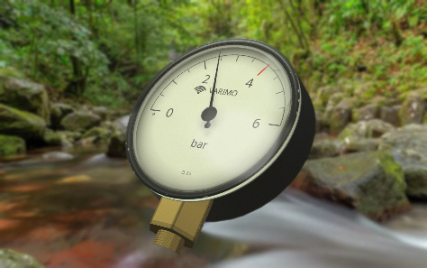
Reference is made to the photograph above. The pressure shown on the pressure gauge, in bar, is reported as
2.5 bar
